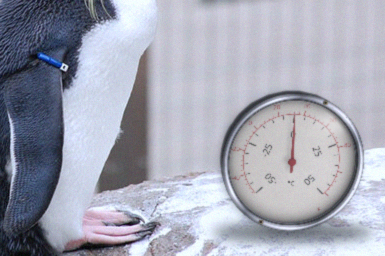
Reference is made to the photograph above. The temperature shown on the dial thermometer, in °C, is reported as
0 °C
